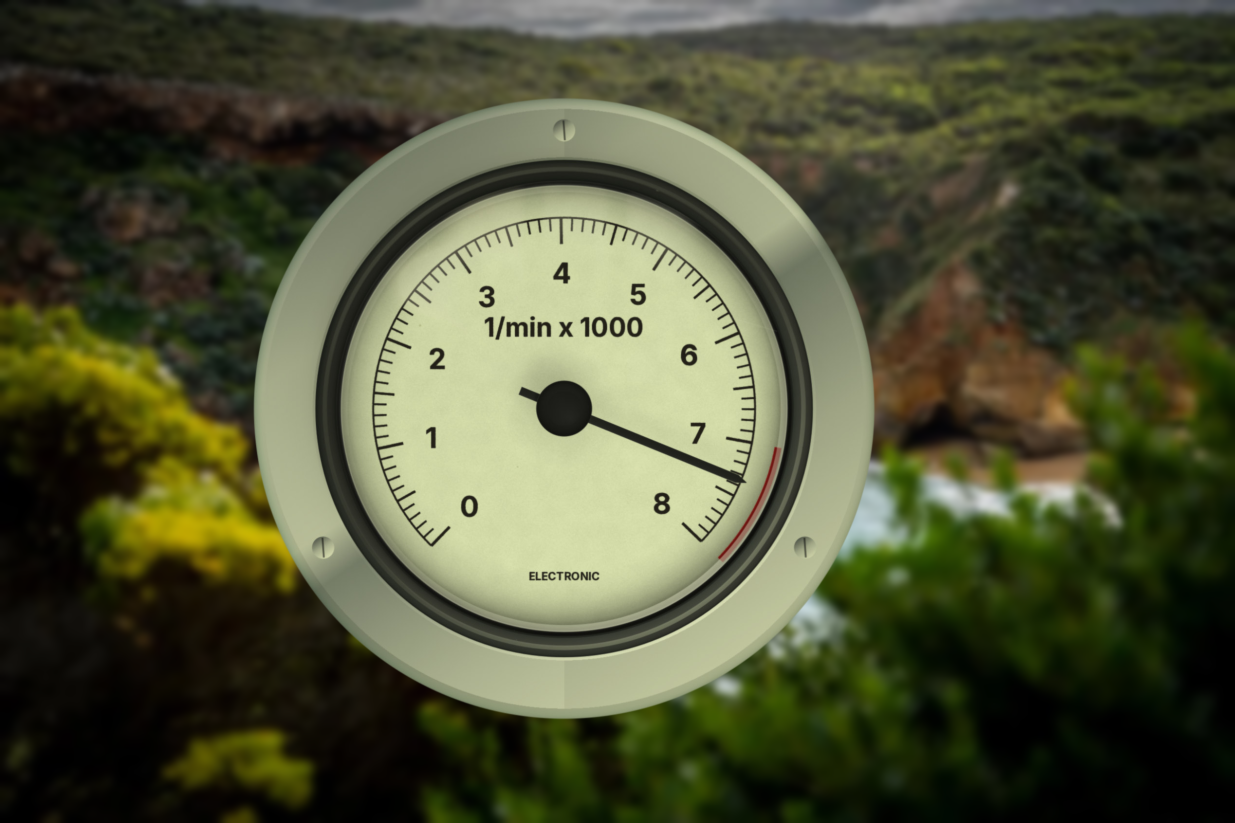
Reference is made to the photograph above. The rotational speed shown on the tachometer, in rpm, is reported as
7350 rpm
